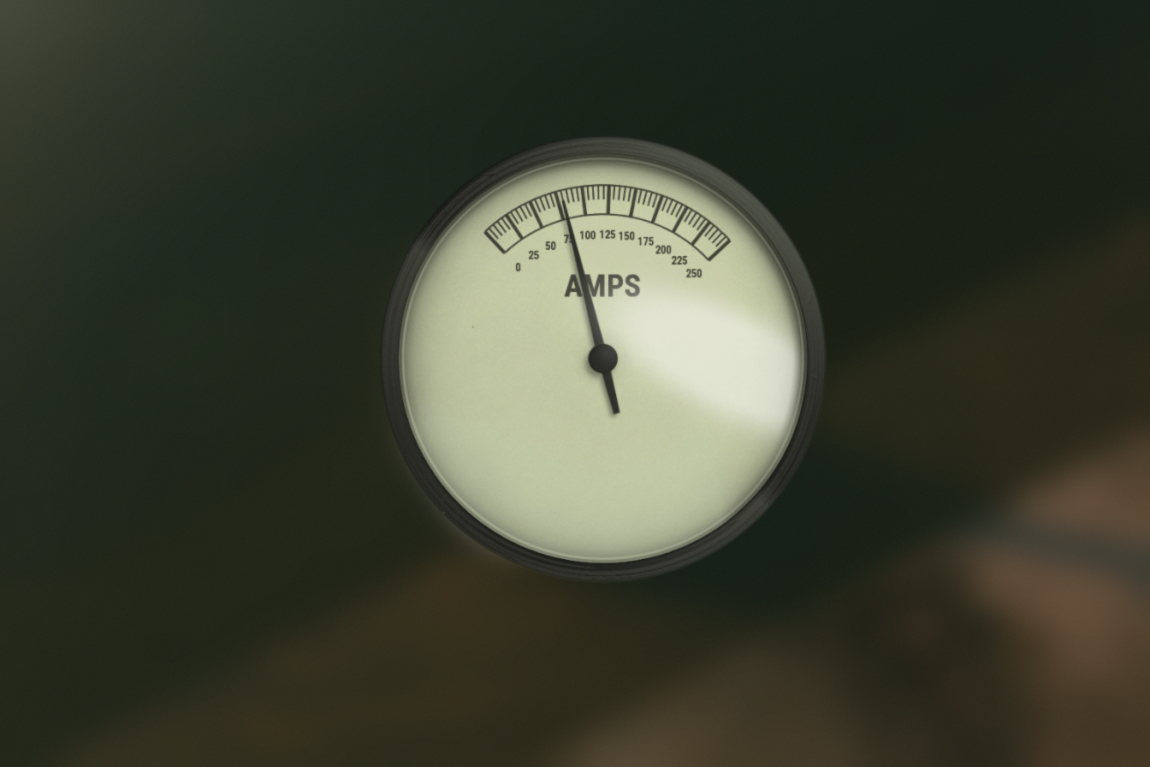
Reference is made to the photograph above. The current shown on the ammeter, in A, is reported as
80 A
